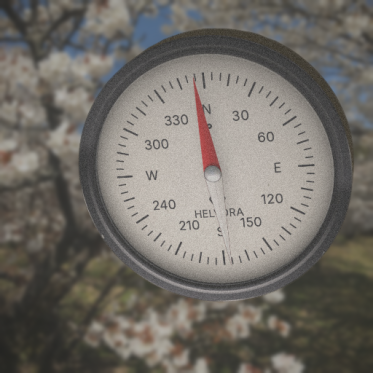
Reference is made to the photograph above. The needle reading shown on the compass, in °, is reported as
355 °
